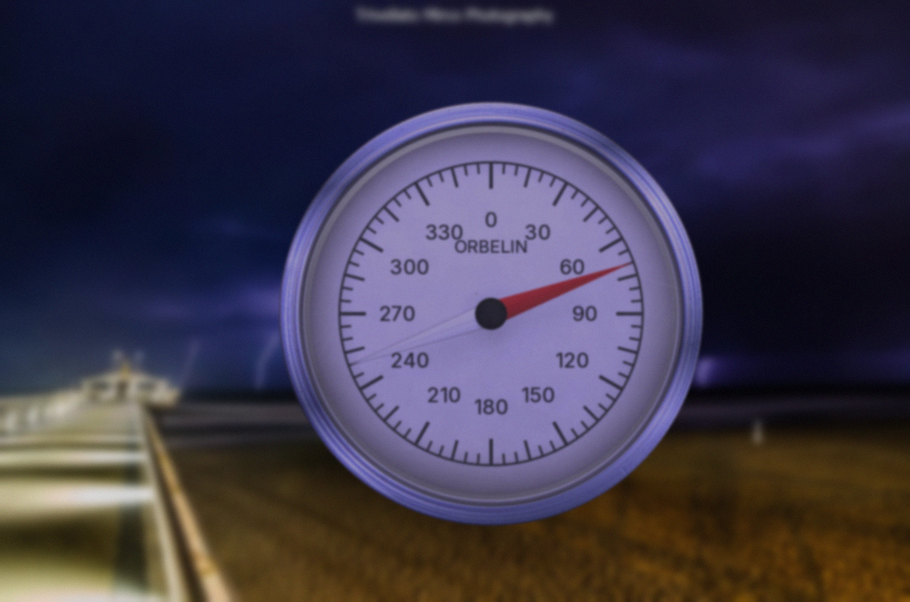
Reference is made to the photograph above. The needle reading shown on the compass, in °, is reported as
70 °
